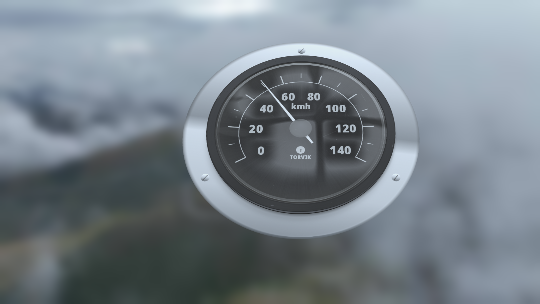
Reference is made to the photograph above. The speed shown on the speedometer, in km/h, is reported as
50 km/h
